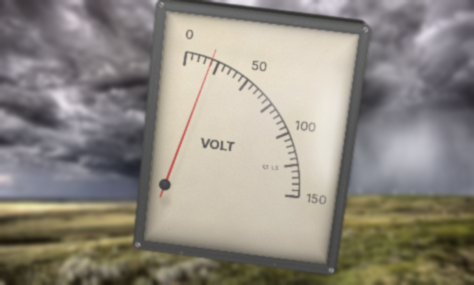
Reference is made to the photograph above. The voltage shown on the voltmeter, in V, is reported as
20 V
